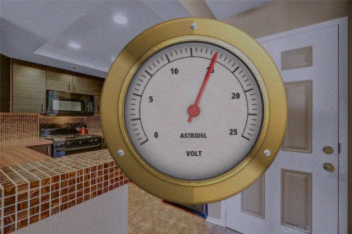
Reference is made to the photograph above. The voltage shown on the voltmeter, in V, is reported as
15 V
